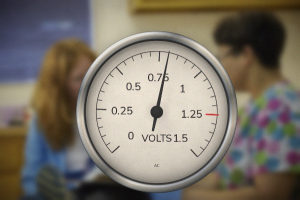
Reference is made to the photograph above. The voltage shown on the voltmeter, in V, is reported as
0.8 V
